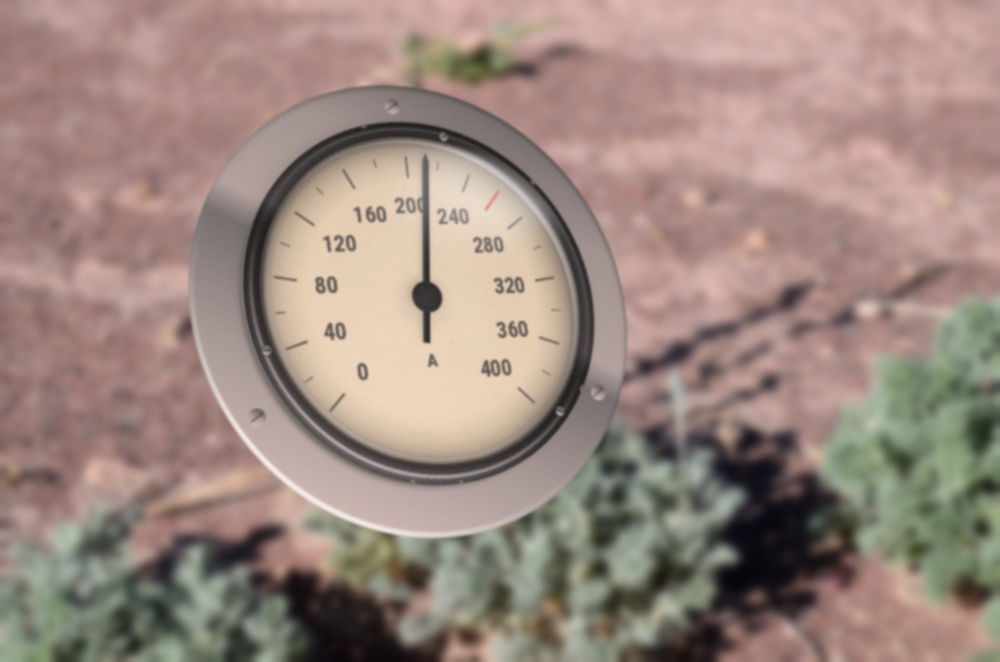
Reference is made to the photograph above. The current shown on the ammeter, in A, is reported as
210 A
